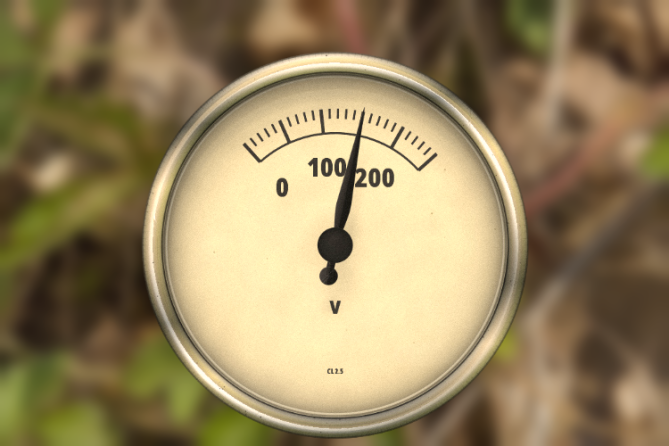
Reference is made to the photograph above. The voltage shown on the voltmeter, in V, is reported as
150 V
